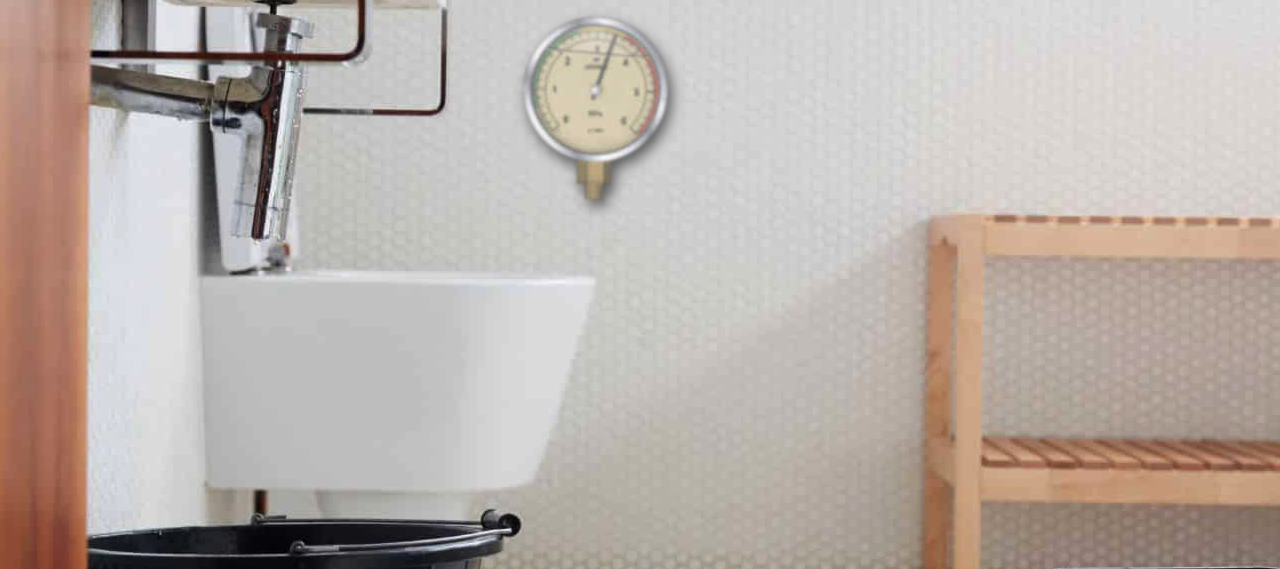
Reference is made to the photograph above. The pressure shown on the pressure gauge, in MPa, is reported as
3.4 MPa
